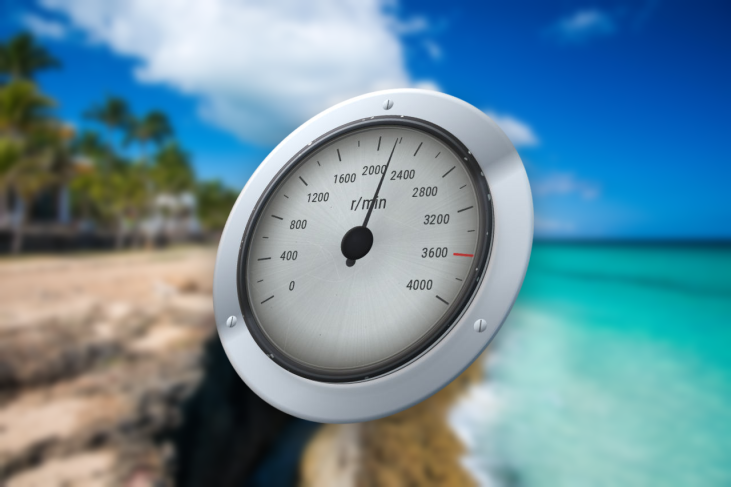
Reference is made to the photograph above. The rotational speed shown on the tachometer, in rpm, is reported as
2200 rpm
